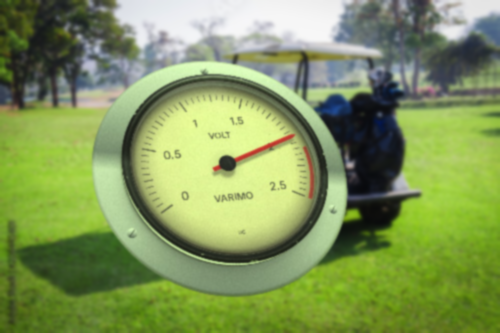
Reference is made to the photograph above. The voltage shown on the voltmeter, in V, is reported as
2 V
